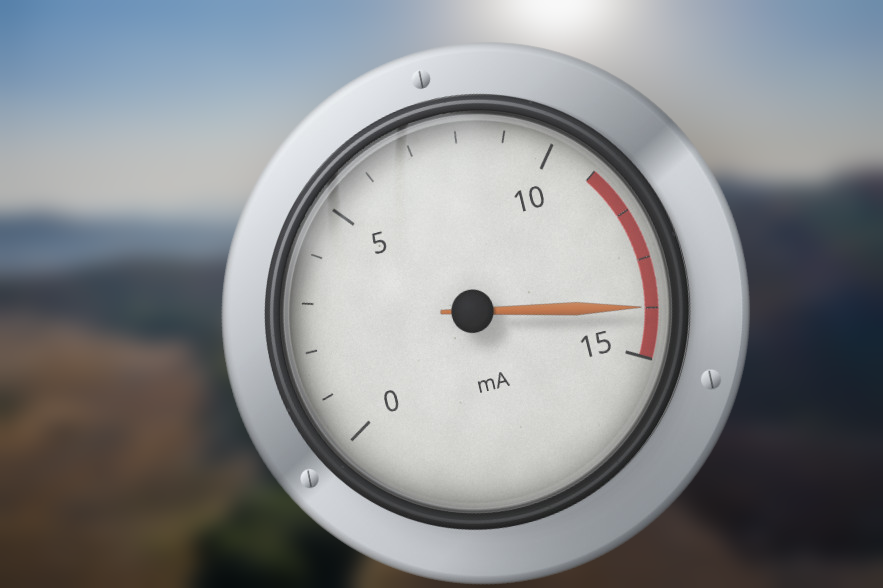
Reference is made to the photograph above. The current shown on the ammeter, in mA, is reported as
14 mA
